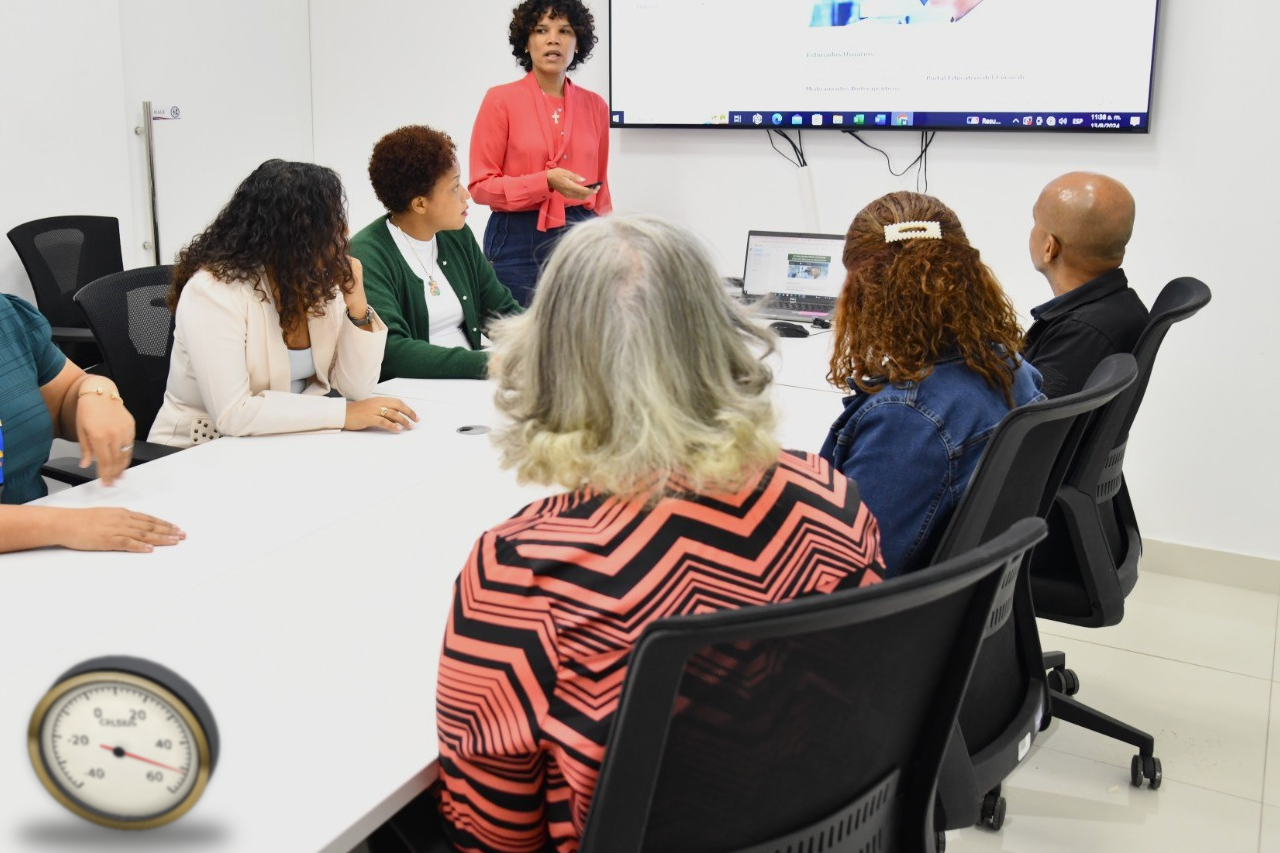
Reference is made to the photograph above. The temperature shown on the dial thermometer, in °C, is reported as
50 °C
